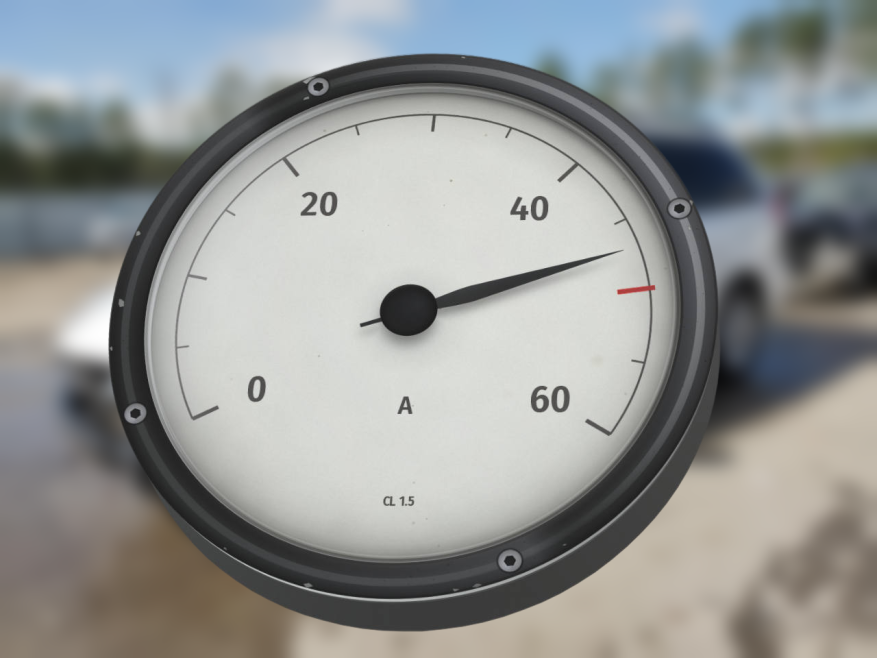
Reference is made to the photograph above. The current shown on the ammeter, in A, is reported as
47.5 A
